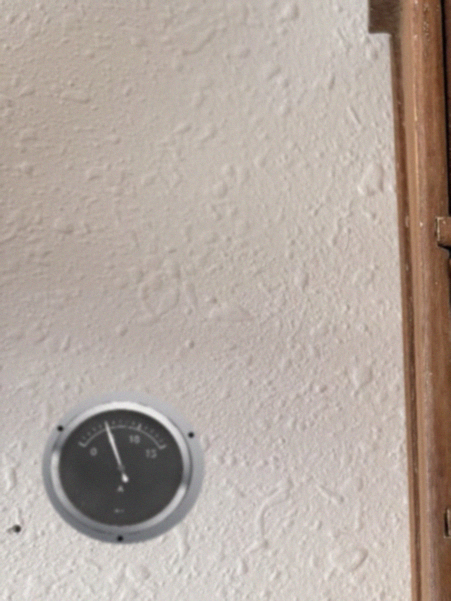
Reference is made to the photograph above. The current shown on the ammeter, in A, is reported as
5 A
